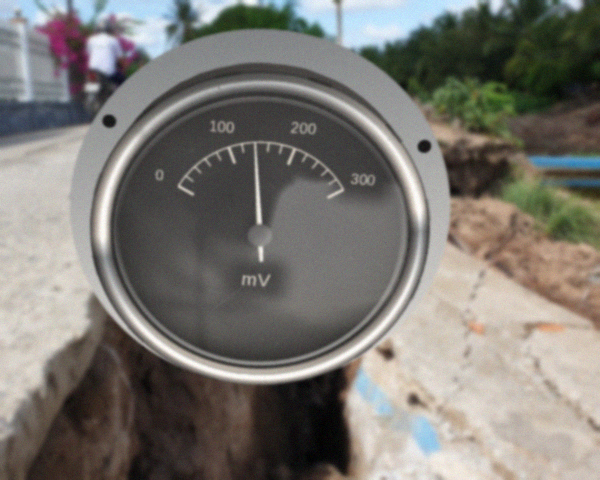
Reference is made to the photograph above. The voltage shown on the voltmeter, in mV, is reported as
140 mV
